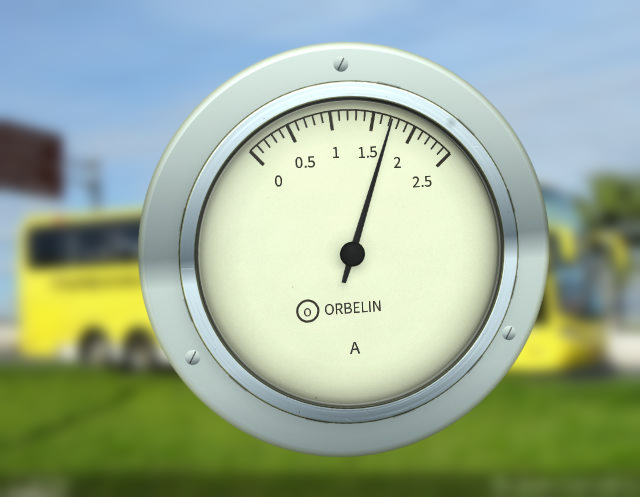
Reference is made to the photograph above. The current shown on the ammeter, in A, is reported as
1.7 A
